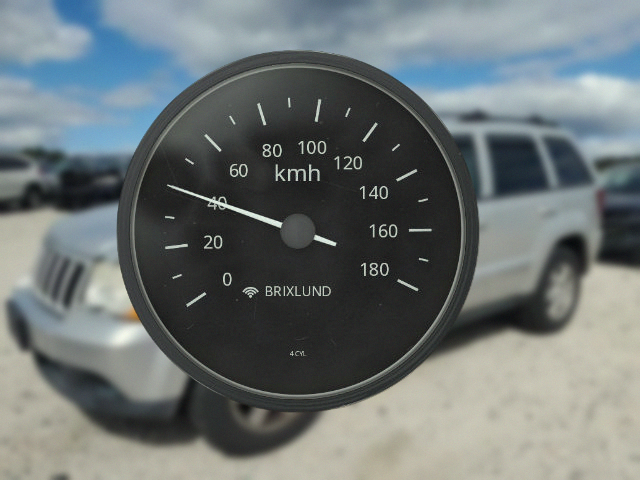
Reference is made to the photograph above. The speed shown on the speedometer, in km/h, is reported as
40 km/h
